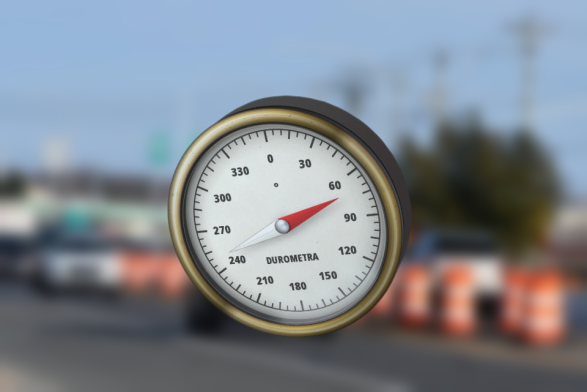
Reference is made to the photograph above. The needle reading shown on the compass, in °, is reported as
70 °
